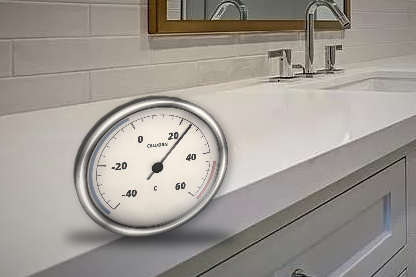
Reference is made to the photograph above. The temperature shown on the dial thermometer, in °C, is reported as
24 °C
